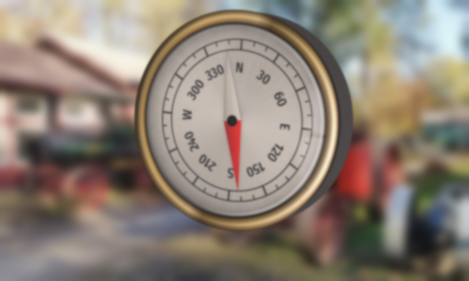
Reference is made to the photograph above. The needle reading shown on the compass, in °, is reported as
170 °
